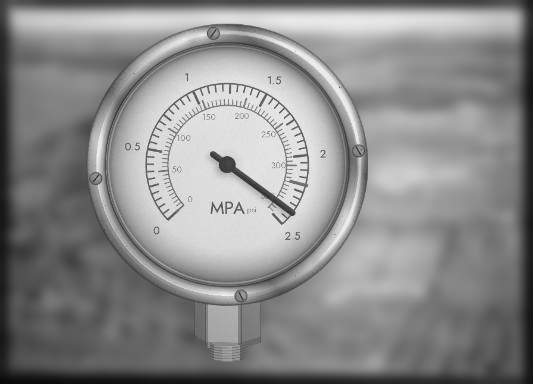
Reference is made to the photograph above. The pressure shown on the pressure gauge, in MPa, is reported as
2.4 MPa
